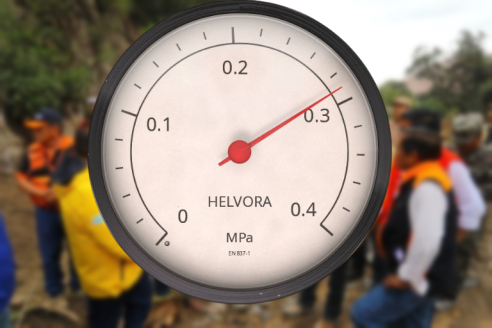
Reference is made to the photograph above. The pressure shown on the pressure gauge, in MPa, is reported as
0.29 MPa
